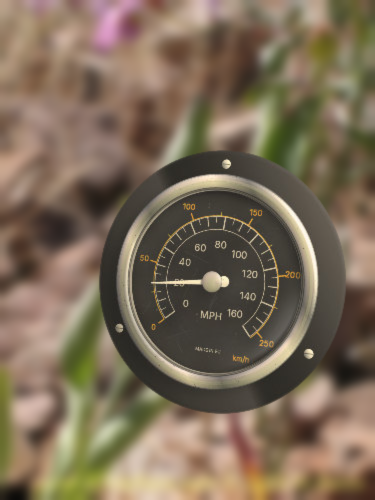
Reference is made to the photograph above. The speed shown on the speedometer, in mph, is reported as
20 mph
